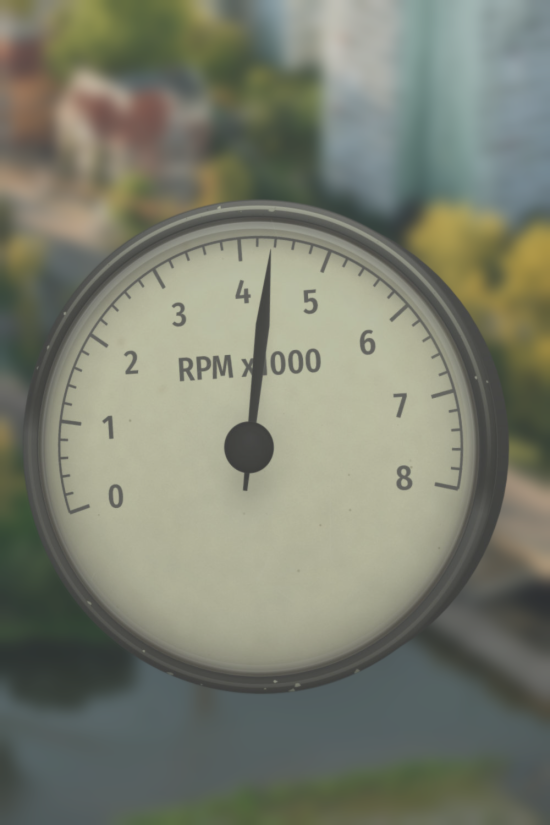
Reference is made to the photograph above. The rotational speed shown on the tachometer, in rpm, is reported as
4400 rpm
